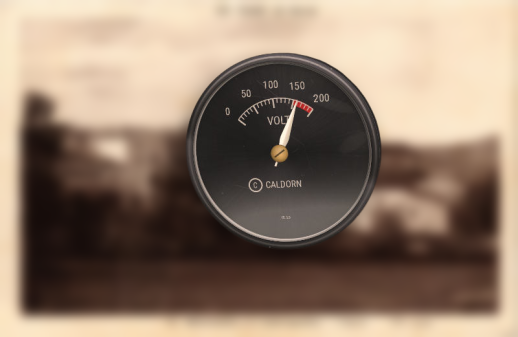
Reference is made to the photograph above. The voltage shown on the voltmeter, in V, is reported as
160 V
